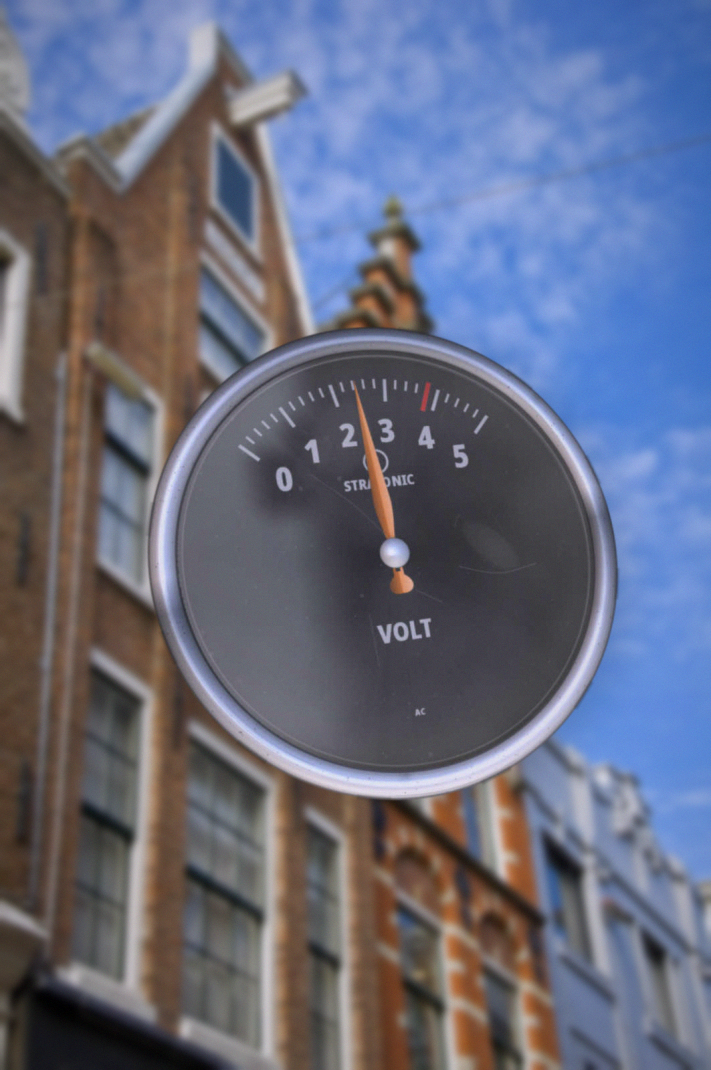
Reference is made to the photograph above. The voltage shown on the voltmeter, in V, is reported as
2.4 V
